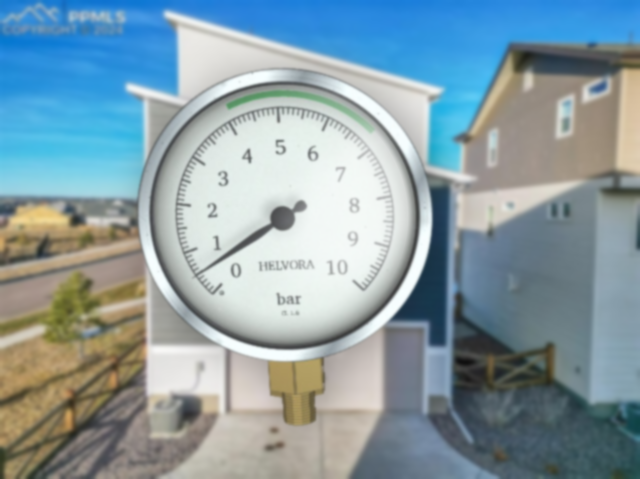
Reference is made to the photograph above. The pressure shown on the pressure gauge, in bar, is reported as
0.5 bar
